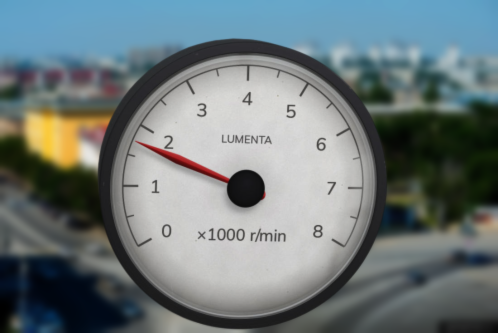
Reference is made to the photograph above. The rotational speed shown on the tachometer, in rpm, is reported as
1750 rpm
